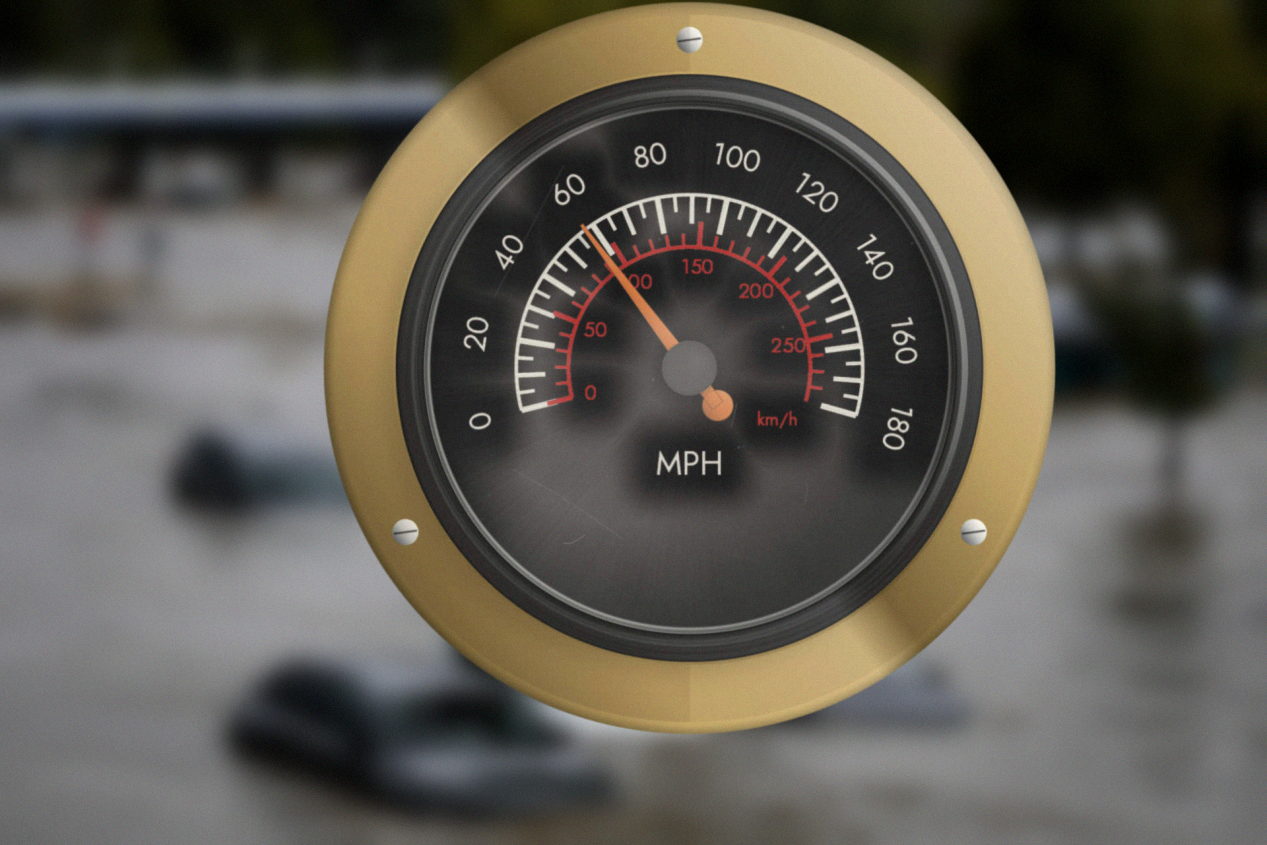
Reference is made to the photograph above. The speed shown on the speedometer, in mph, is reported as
57.5 mph
